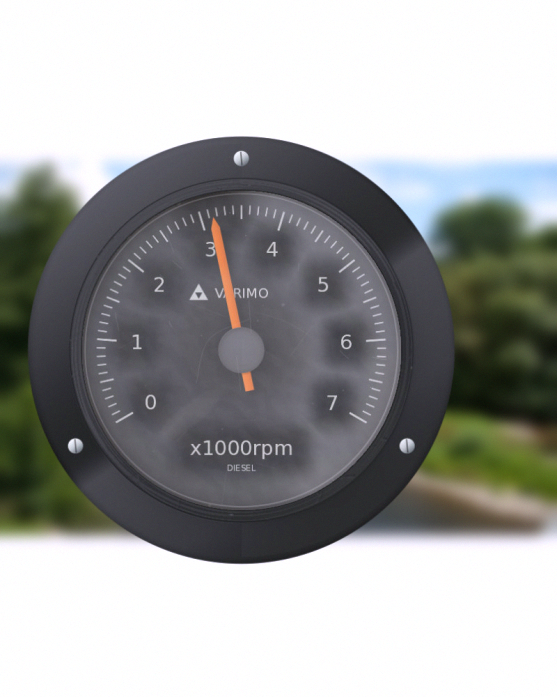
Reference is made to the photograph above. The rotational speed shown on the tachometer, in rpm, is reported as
3150 rpm
